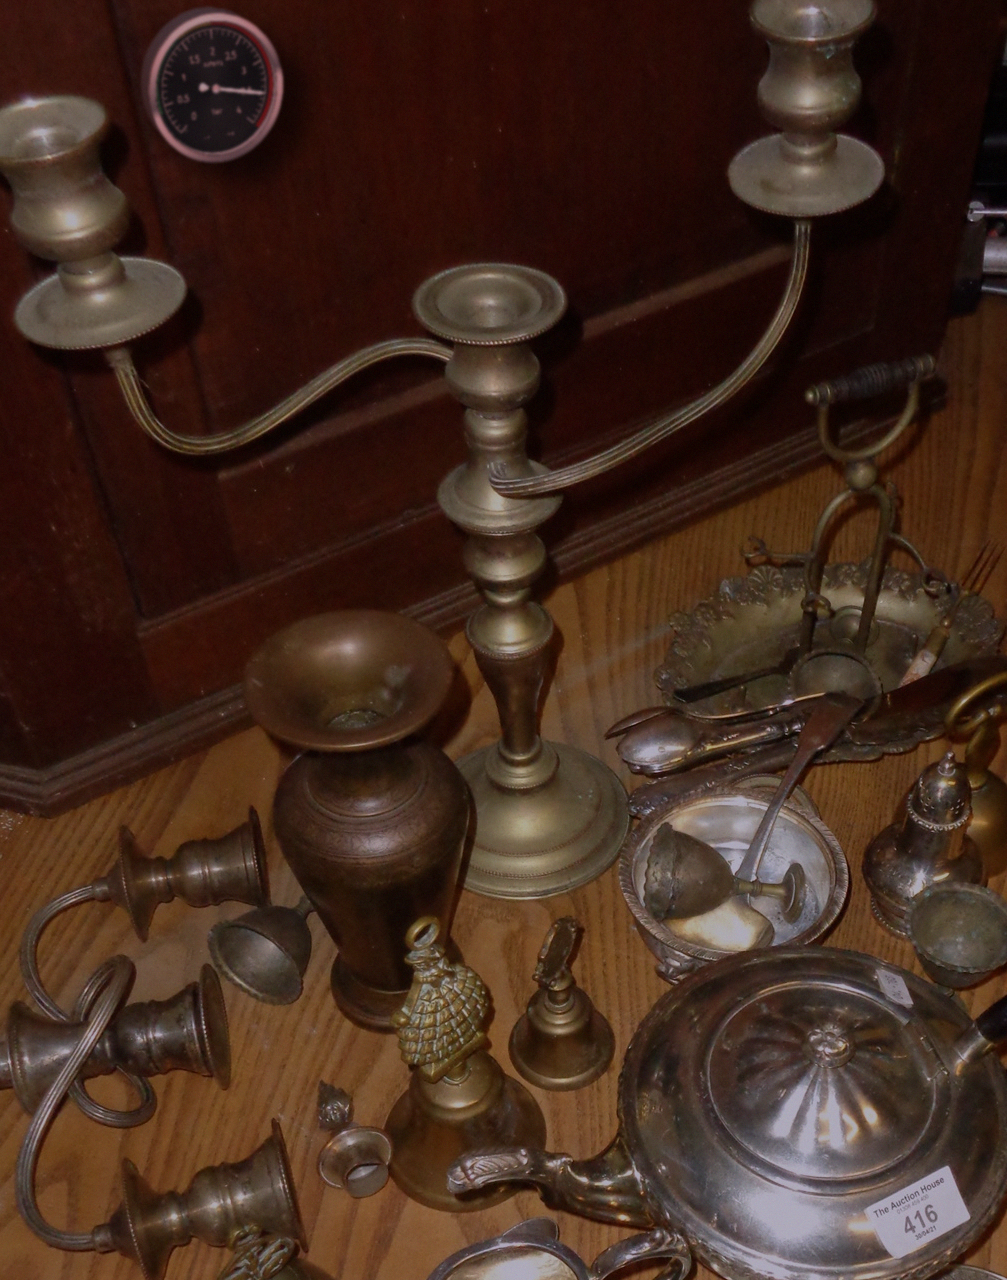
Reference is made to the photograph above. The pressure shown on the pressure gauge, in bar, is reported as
3.5 bar
